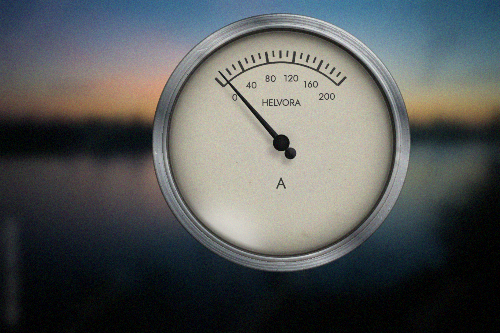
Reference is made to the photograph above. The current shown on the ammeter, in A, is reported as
10 A
